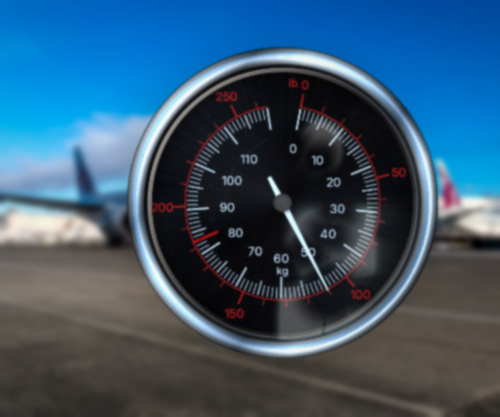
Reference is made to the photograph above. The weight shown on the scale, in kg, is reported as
50 kg
